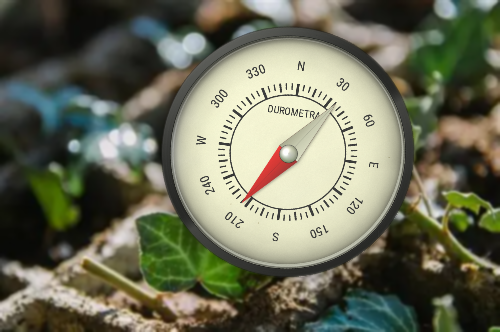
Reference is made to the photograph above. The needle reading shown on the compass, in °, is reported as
215 °
